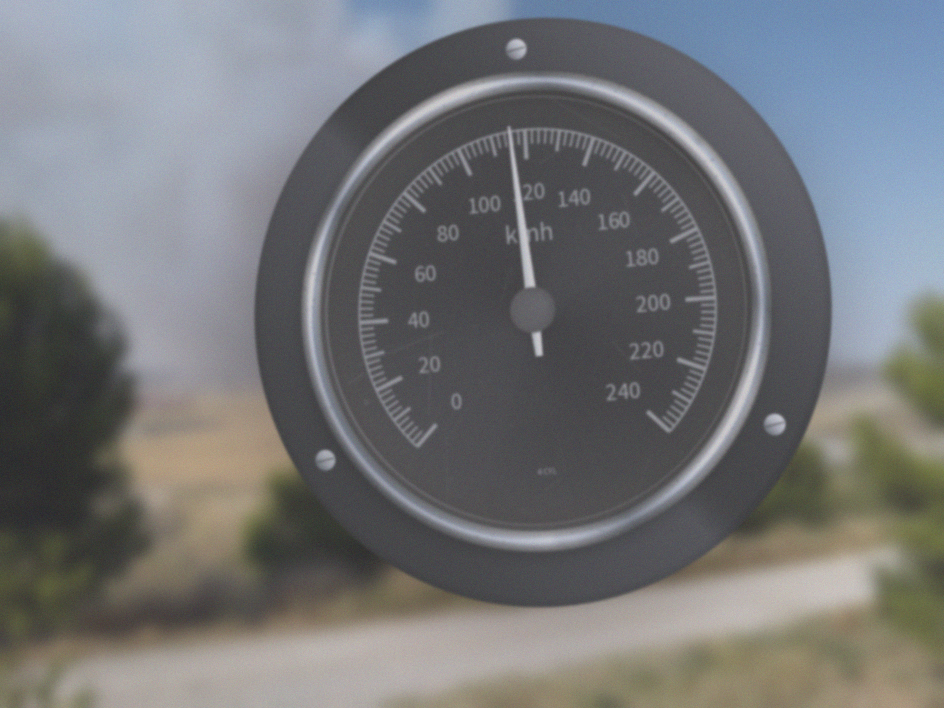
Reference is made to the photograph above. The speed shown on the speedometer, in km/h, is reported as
116 km/h
